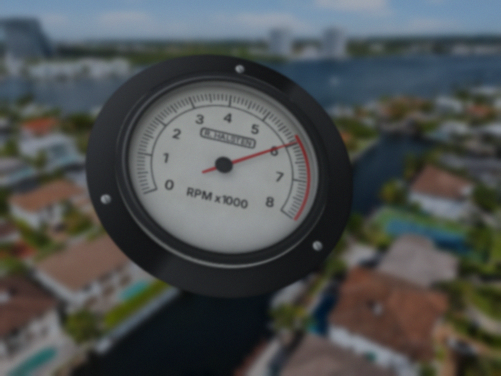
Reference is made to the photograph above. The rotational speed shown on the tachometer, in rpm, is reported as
6000 rpm
